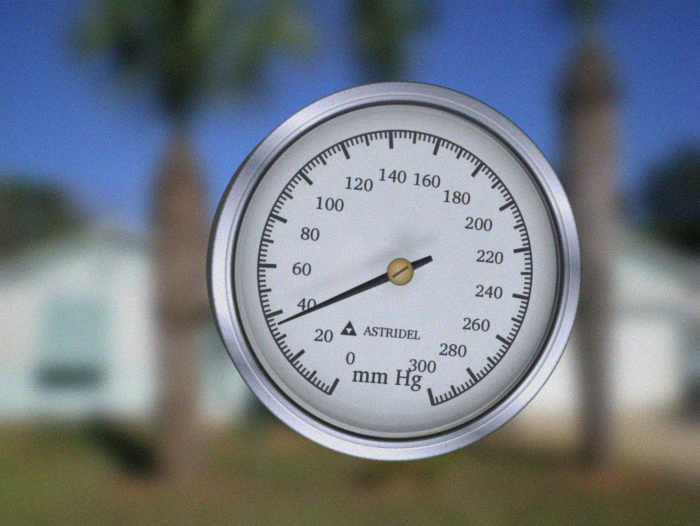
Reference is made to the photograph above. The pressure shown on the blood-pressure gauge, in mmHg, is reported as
36 mmHg
